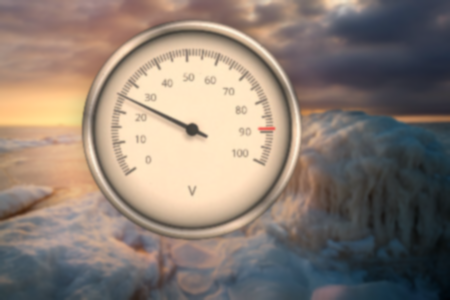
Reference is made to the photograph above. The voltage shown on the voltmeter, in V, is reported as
25 V
